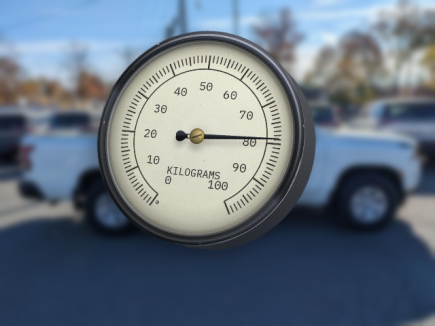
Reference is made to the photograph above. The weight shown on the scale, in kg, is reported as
79 kg
